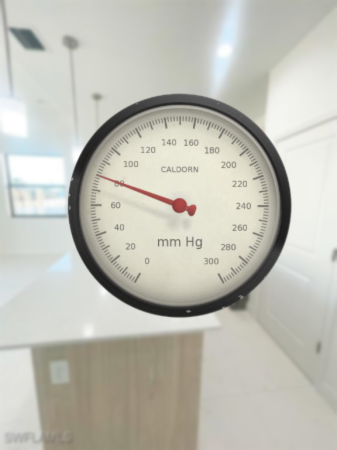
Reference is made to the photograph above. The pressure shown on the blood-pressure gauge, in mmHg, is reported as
80 mmHg
